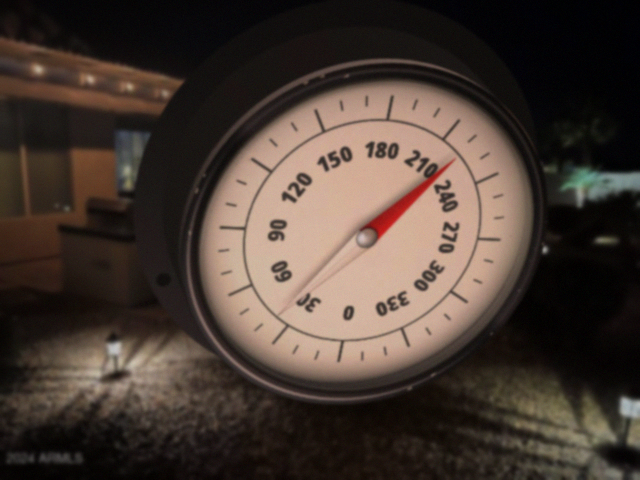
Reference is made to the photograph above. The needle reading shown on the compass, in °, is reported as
220 °
